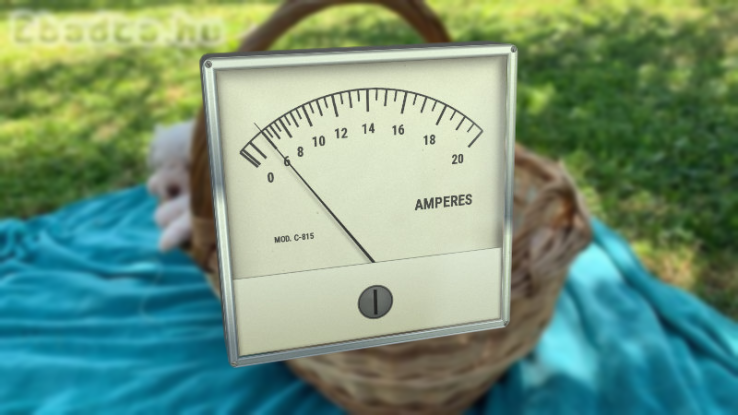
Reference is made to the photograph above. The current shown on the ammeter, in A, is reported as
6 A
